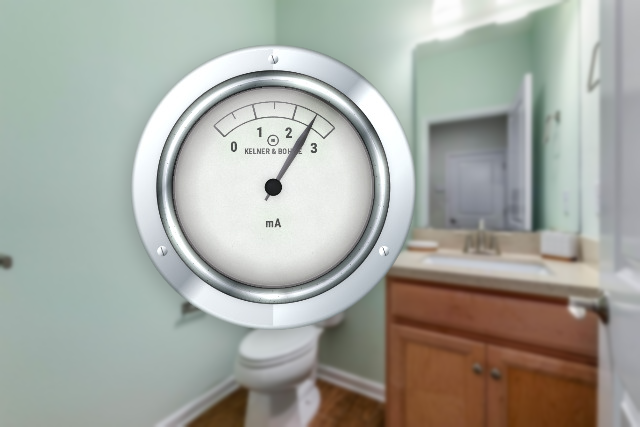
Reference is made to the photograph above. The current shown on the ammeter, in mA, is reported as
2.5 mA
